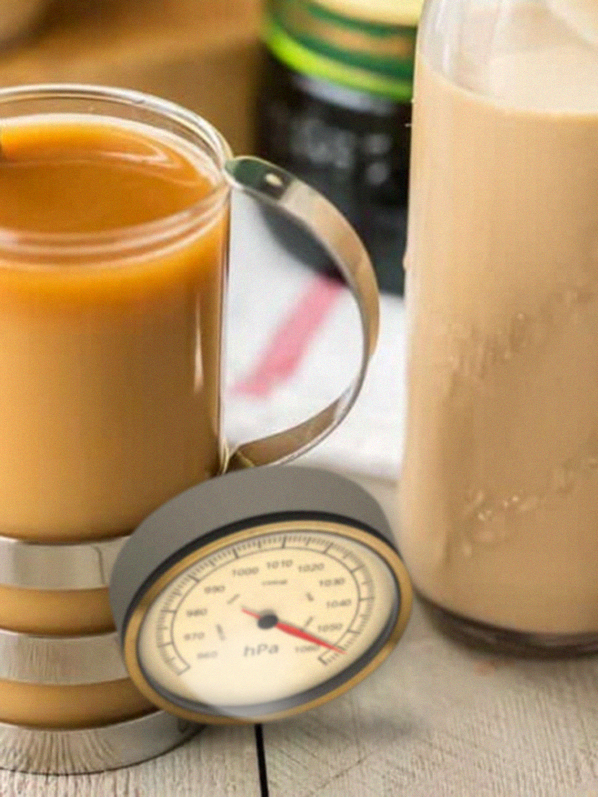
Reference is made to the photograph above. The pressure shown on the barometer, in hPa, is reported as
1055 hPa
